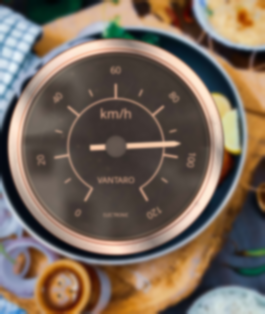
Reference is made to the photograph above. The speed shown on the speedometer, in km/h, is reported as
95 km/h
